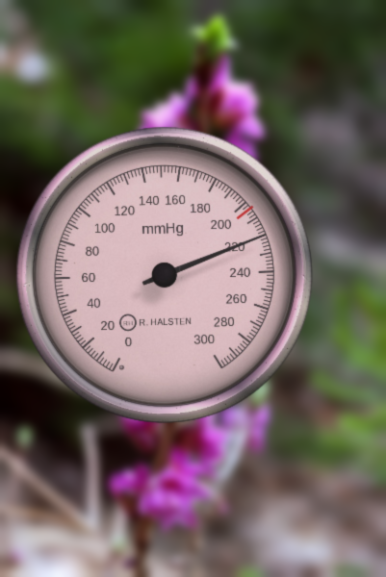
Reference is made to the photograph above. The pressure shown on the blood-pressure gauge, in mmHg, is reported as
220 mmHg
